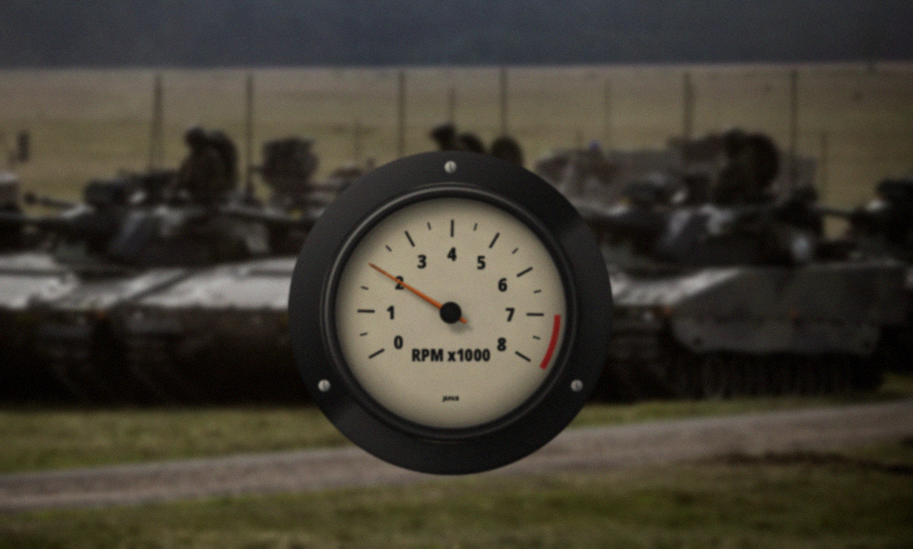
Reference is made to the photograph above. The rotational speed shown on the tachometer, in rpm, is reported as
2000 rpm
